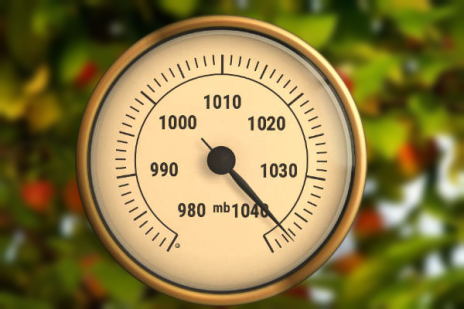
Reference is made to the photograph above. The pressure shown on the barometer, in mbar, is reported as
1037.5 mbar
